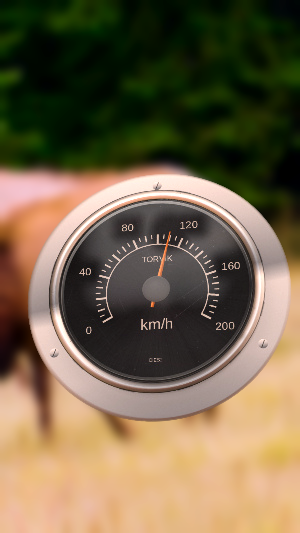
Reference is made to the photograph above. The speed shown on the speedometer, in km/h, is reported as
110 km/h
